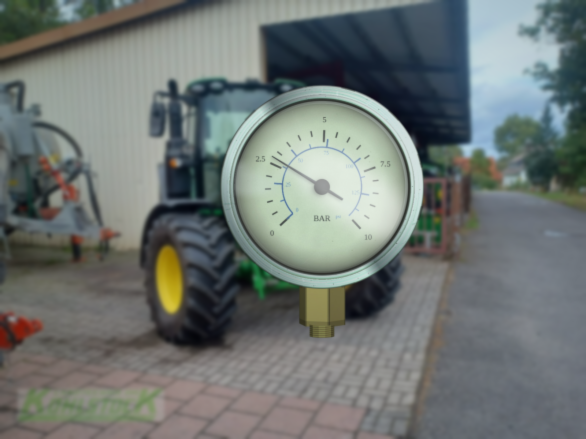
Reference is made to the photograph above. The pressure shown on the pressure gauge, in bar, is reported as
2.75 bar
